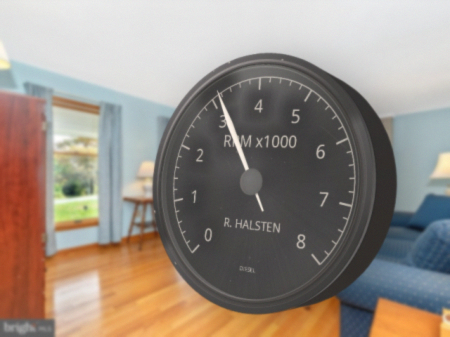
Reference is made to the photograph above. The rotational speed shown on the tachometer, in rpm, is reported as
3200 rpm
